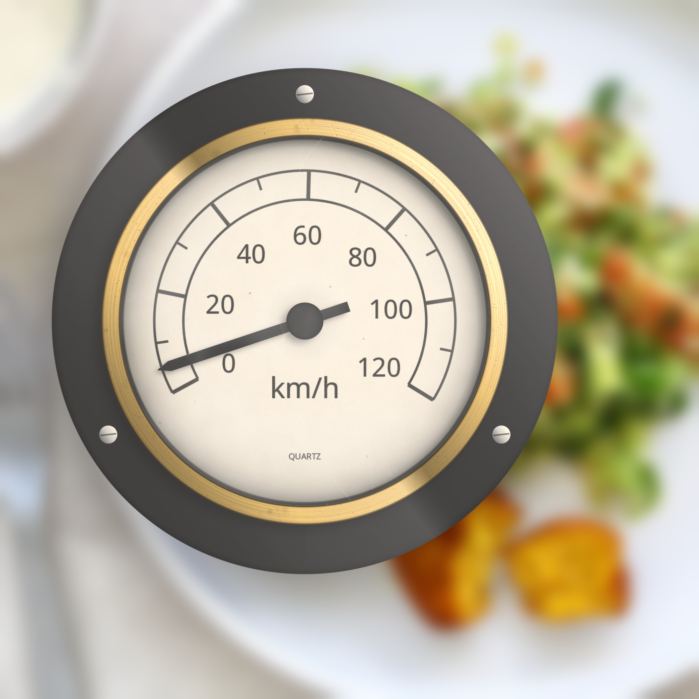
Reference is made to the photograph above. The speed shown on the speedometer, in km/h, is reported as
5 km/h
